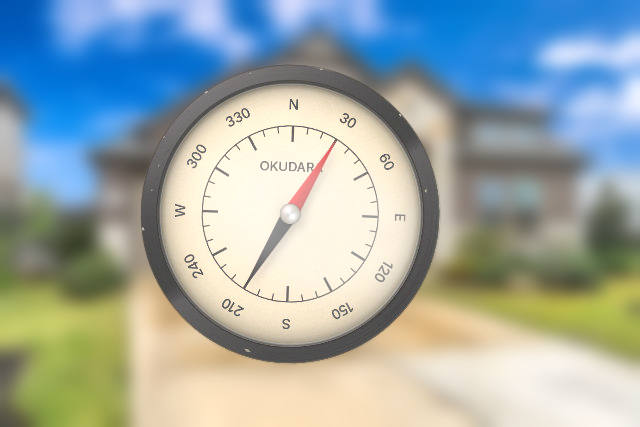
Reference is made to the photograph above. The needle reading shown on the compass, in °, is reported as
30 °
